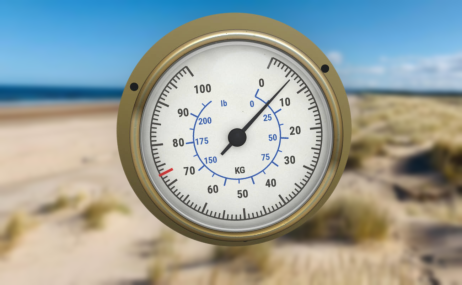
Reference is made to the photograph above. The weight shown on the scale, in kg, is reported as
6 kg
